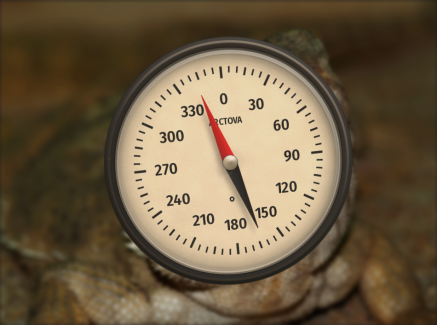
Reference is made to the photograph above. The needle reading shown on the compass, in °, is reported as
342.5 °
